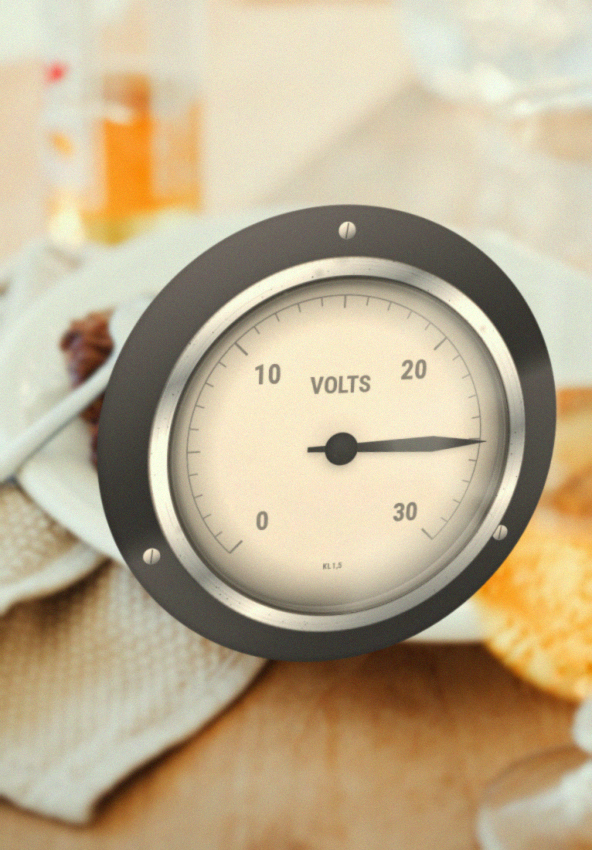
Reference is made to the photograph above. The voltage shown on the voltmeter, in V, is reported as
25 V
